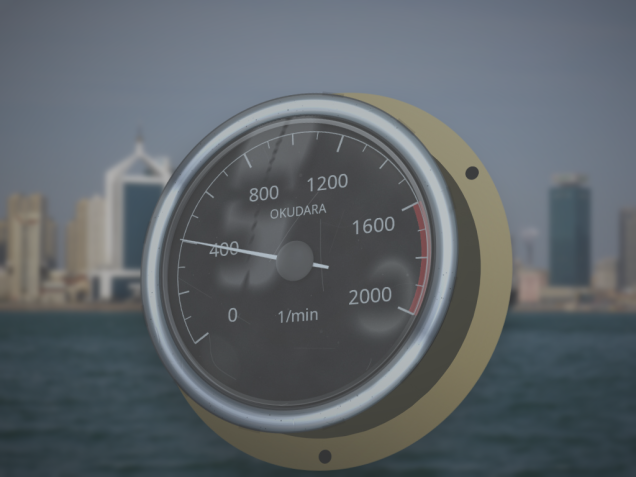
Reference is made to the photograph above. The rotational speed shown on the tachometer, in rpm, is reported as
400 rpm
